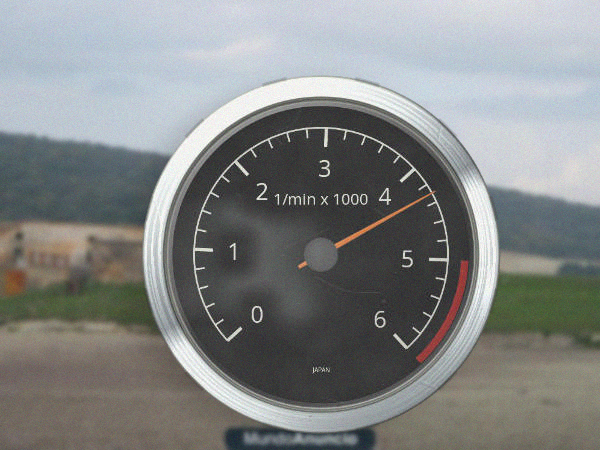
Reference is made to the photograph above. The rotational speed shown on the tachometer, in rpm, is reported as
4300 rpm
